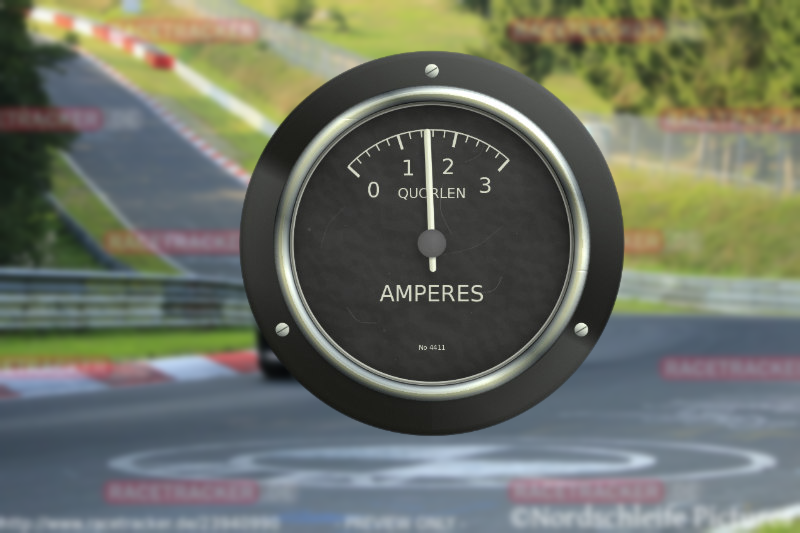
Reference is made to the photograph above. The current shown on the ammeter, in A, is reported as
1.5 A
